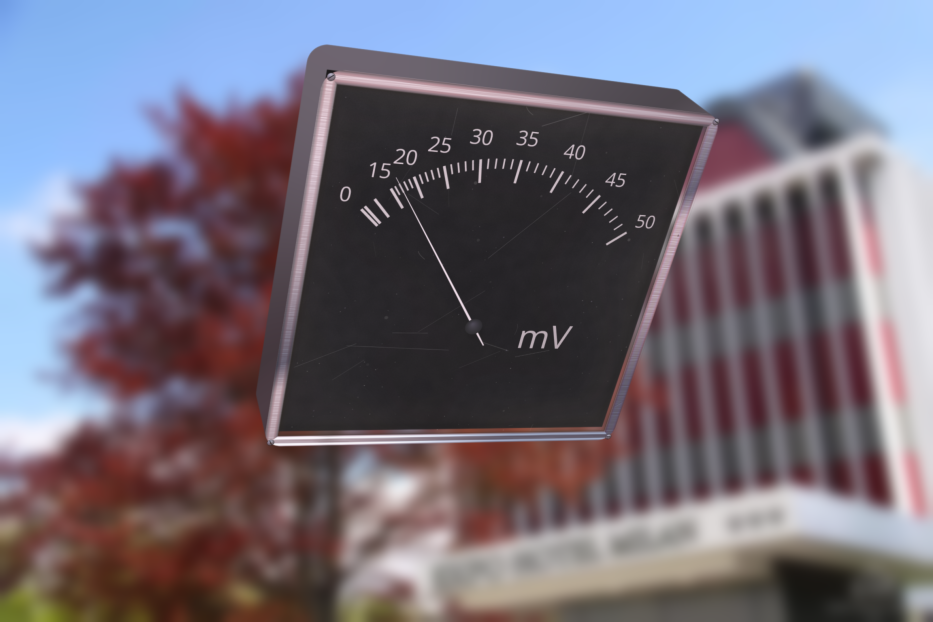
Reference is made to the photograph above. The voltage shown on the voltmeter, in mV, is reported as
17 mV
